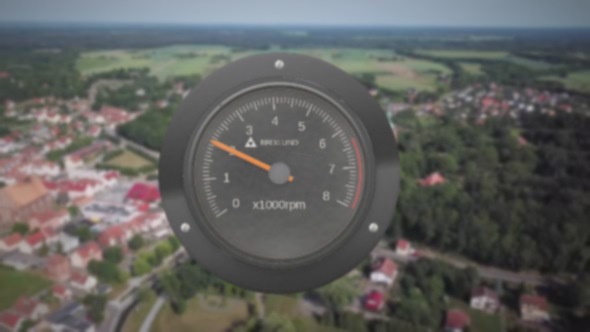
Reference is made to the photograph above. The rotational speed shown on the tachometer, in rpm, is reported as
2000 rpm
